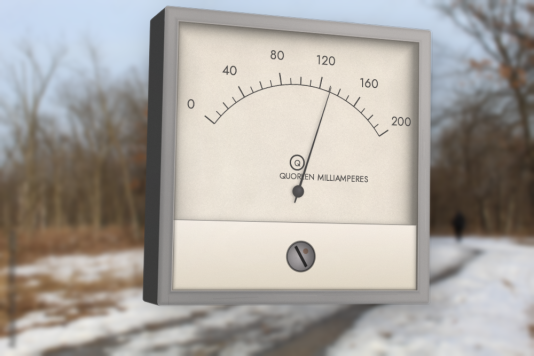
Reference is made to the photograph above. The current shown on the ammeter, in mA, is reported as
130 mA
